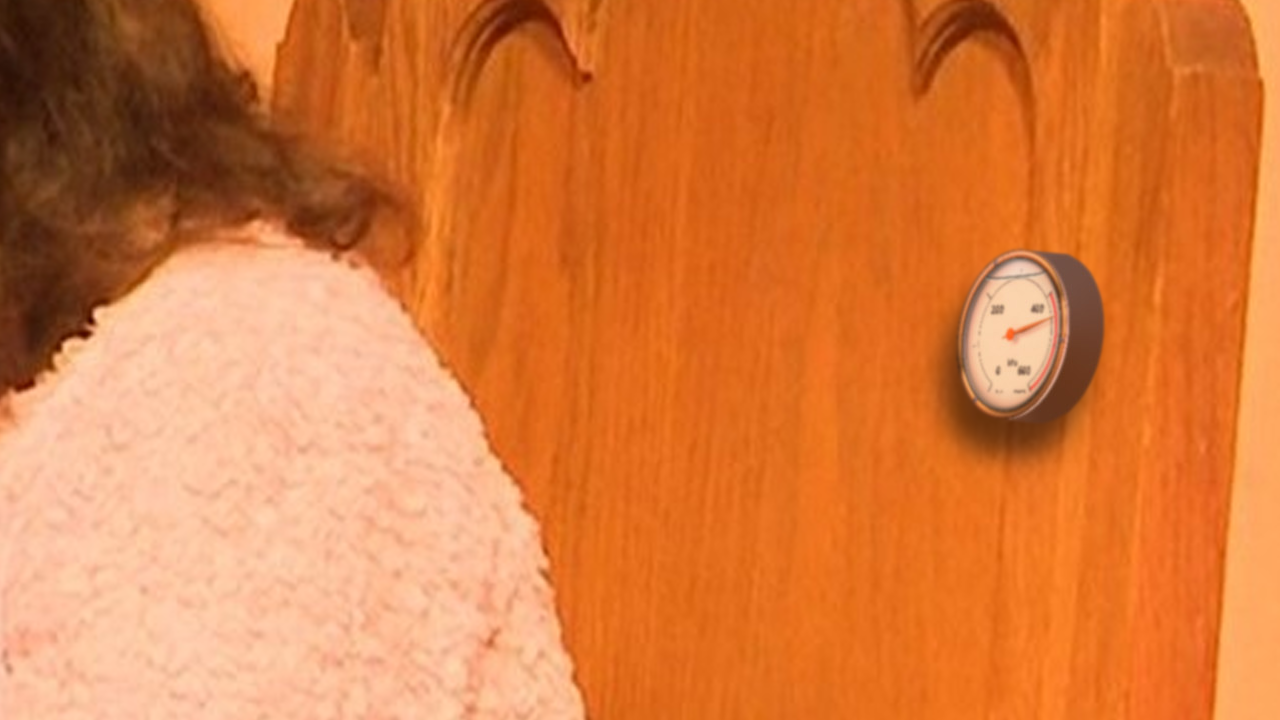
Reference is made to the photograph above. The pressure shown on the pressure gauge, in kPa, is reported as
450 kPa
